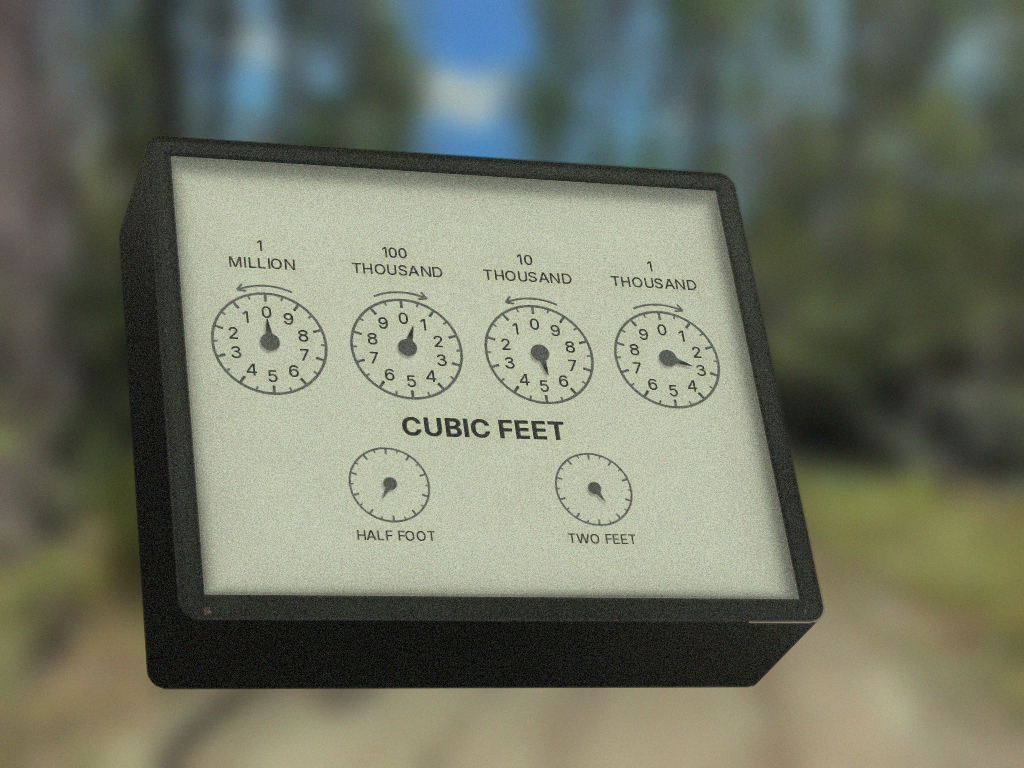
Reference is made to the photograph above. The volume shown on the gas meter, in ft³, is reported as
5300 ft³
